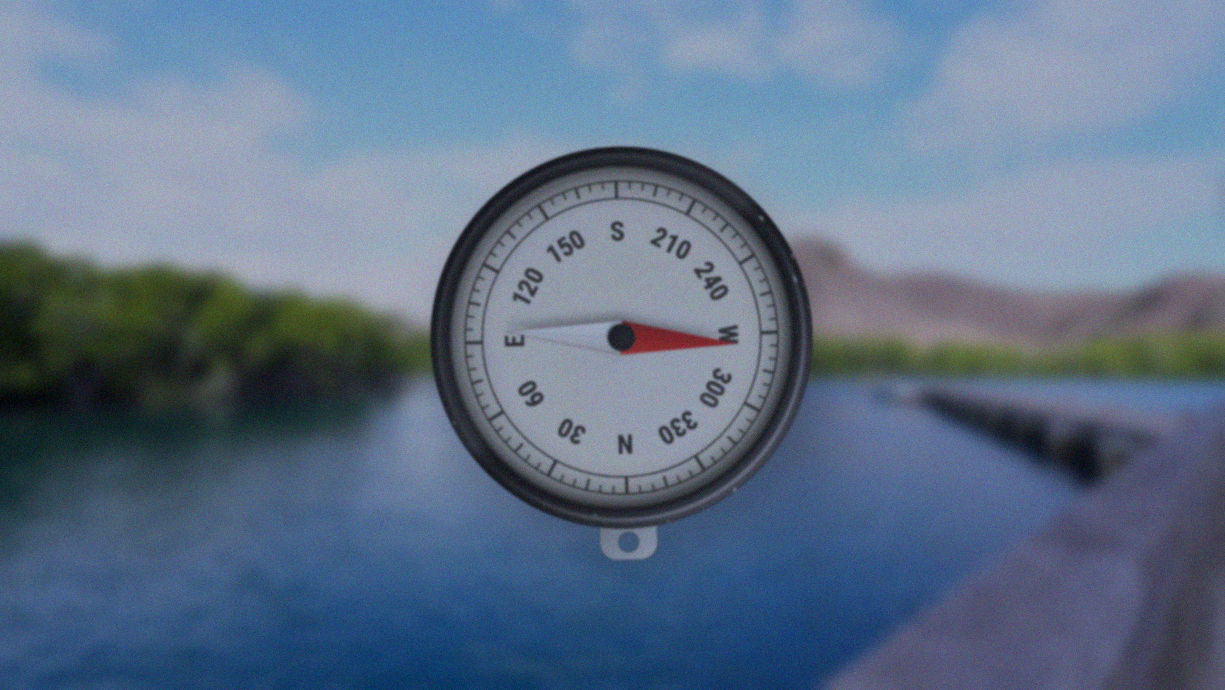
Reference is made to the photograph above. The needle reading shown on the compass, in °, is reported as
275 °
